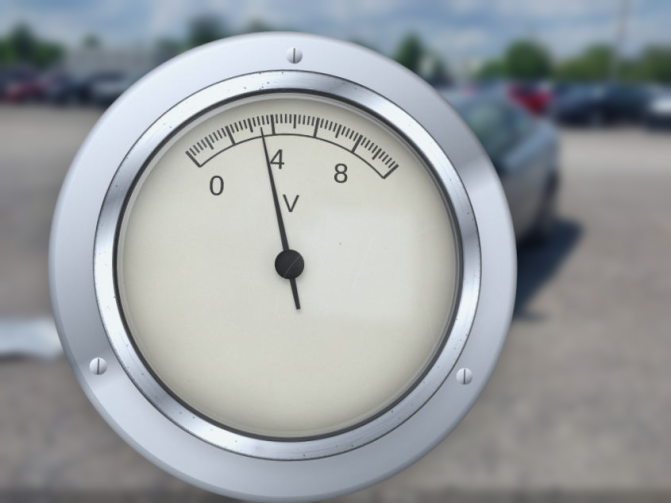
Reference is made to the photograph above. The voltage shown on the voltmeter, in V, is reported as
3.4 V
